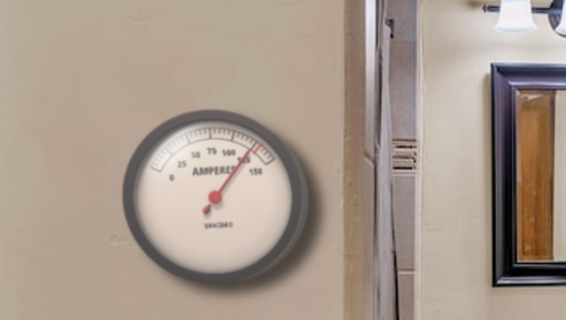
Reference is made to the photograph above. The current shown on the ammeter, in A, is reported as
125 A
